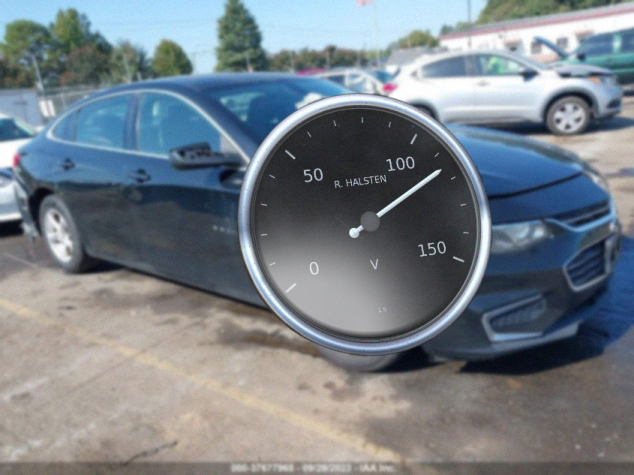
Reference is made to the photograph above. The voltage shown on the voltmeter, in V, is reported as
115 V
